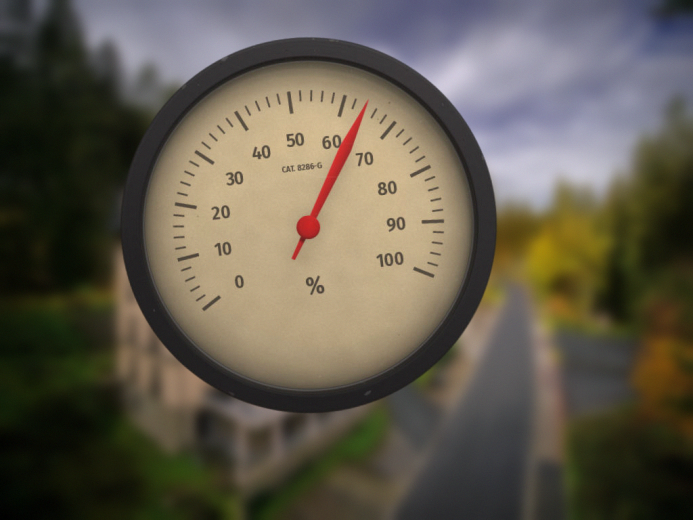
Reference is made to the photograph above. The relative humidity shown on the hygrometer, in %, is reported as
64 %
